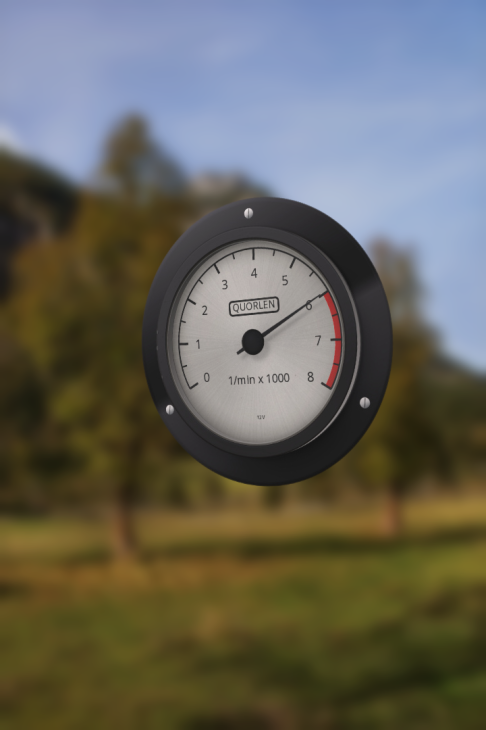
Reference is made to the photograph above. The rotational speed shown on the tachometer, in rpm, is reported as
6000 rpm
